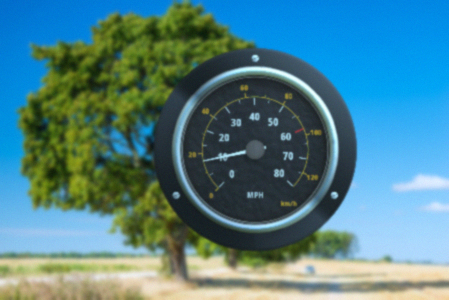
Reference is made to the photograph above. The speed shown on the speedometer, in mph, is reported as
10 mph
